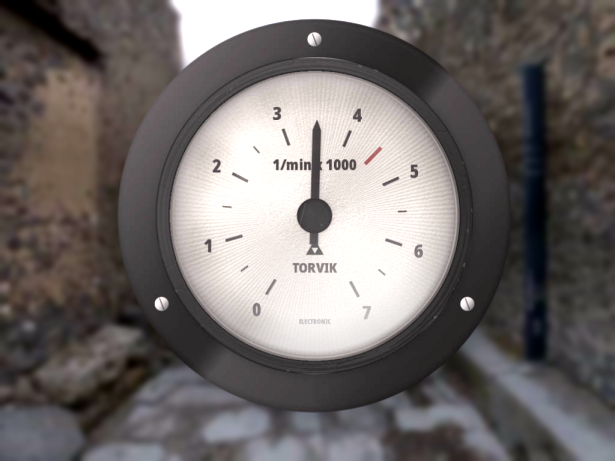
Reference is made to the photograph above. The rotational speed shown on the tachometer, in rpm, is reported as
3500 rpm
